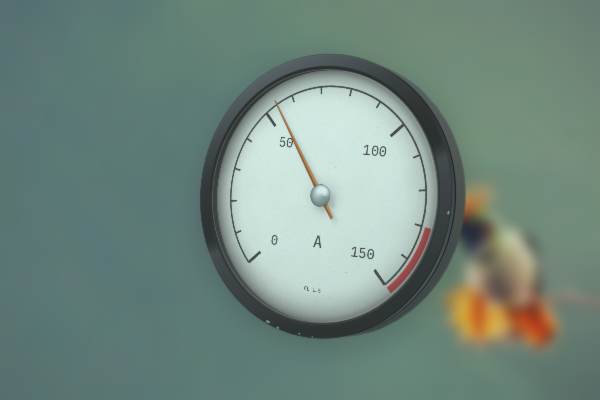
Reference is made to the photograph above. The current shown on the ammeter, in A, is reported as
55 A
